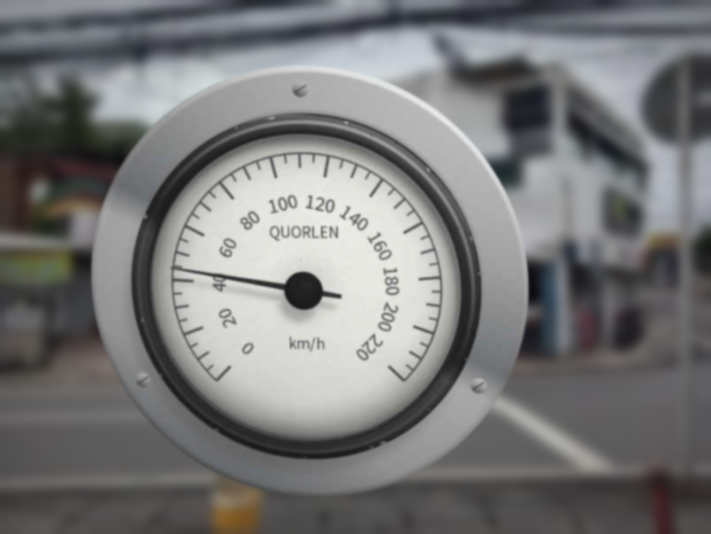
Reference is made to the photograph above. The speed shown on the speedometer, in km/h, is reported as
45 km/h
